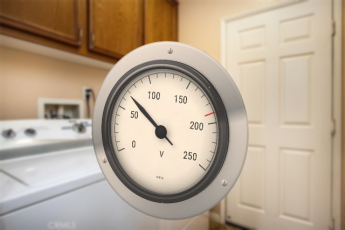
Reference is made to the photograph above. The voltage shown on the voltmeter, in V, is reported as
70 V
